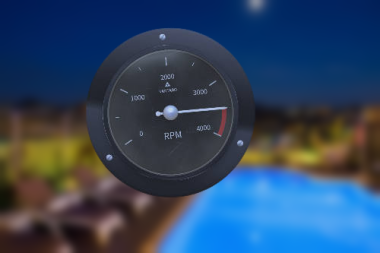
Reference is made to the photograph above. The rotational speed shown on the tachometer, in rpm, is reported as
3500 rpm
